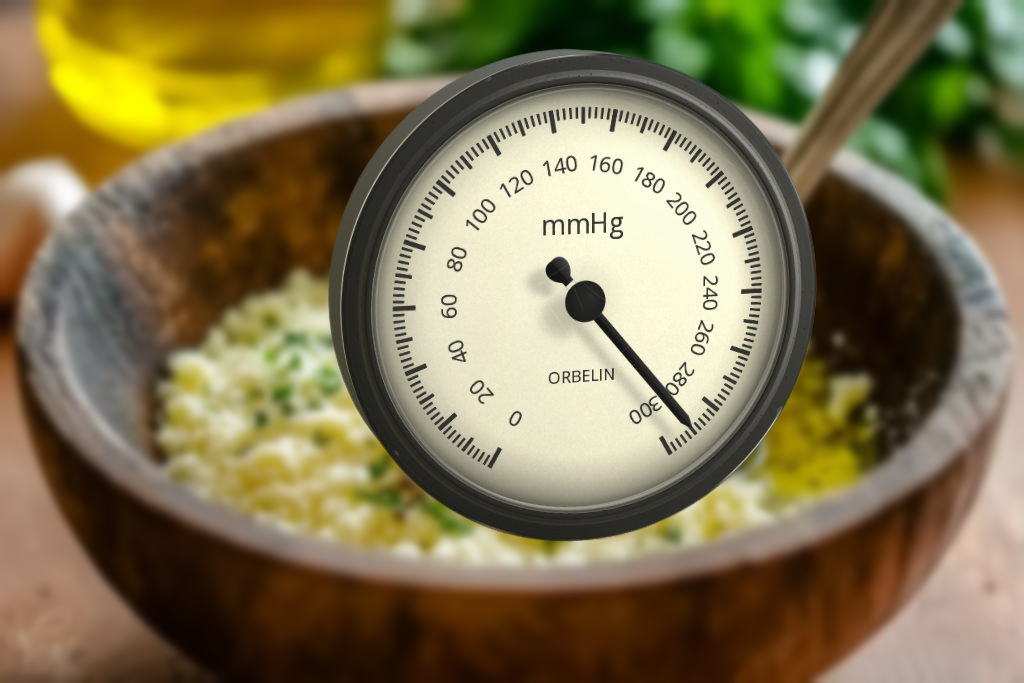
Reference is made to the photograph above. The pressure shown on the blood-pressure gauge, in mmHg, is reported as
290 mmHg
